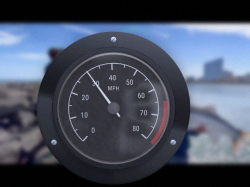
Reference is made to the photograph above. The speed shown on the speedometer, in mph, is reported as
30 mph
